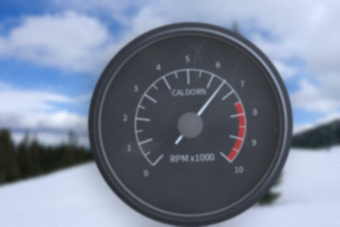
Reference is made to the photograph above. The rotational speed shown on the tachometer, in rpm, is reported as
6500 rpm
